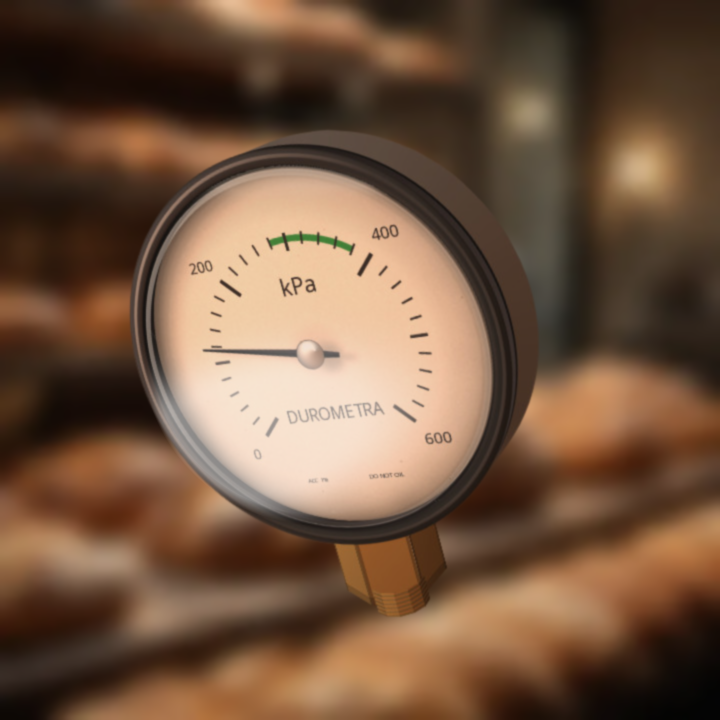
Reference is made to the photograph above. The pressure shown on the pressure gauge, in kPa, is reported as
120 kPa
